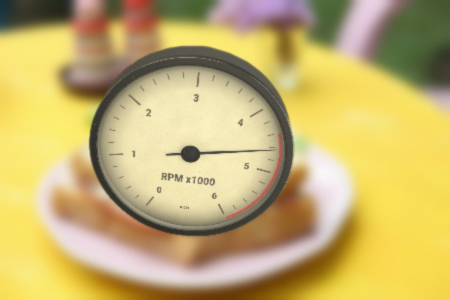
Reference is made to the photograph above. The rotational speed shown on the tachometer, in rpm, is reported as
4600 rpm
